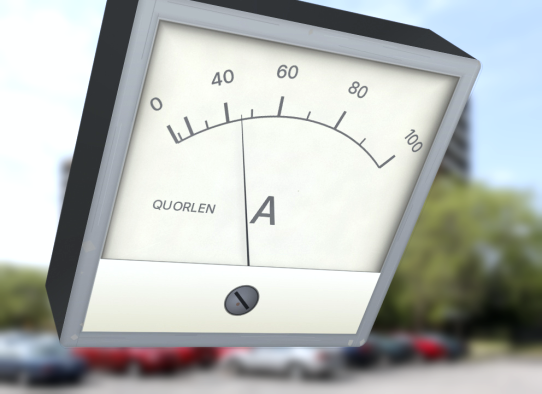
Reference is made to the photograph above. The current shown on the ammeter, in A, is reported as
45 A
